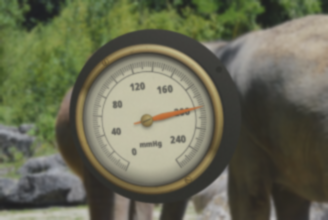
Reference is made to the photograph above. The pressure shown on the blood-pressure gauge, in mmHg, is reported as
200 mmHg
